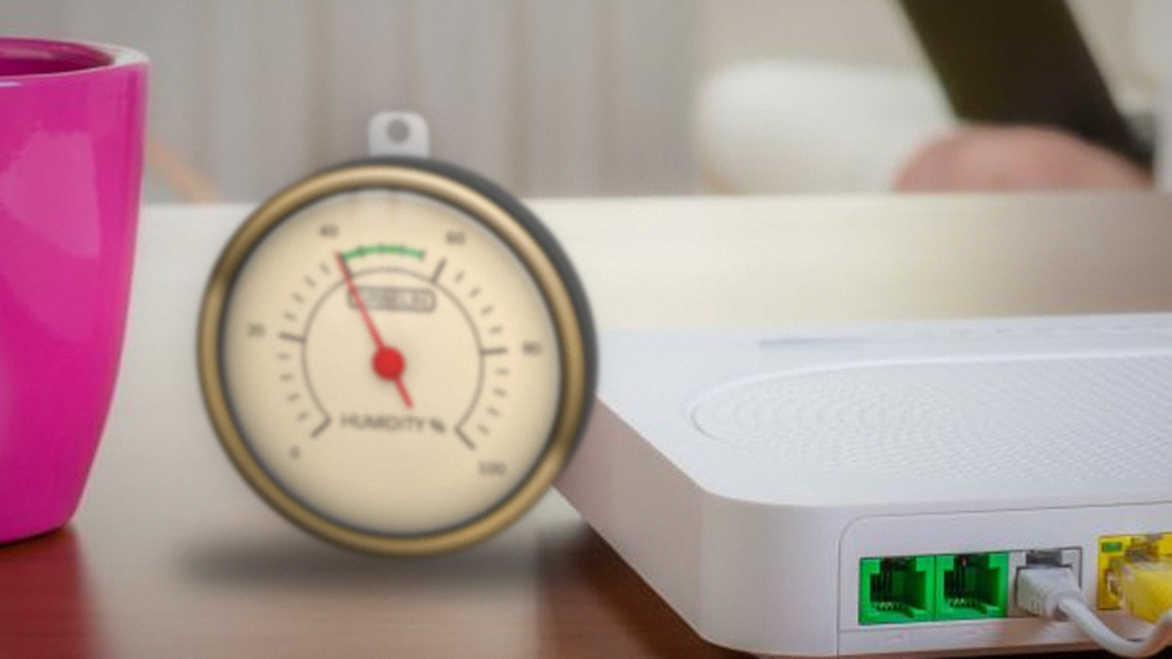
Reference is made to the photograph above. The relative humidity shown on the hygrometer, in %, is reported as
40 %
